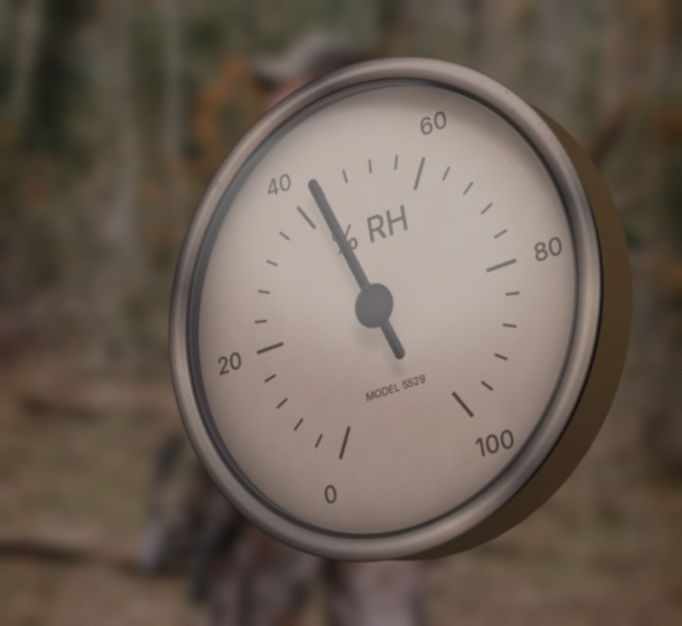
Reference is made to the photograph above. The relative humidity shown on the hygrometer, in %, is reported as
44 %
